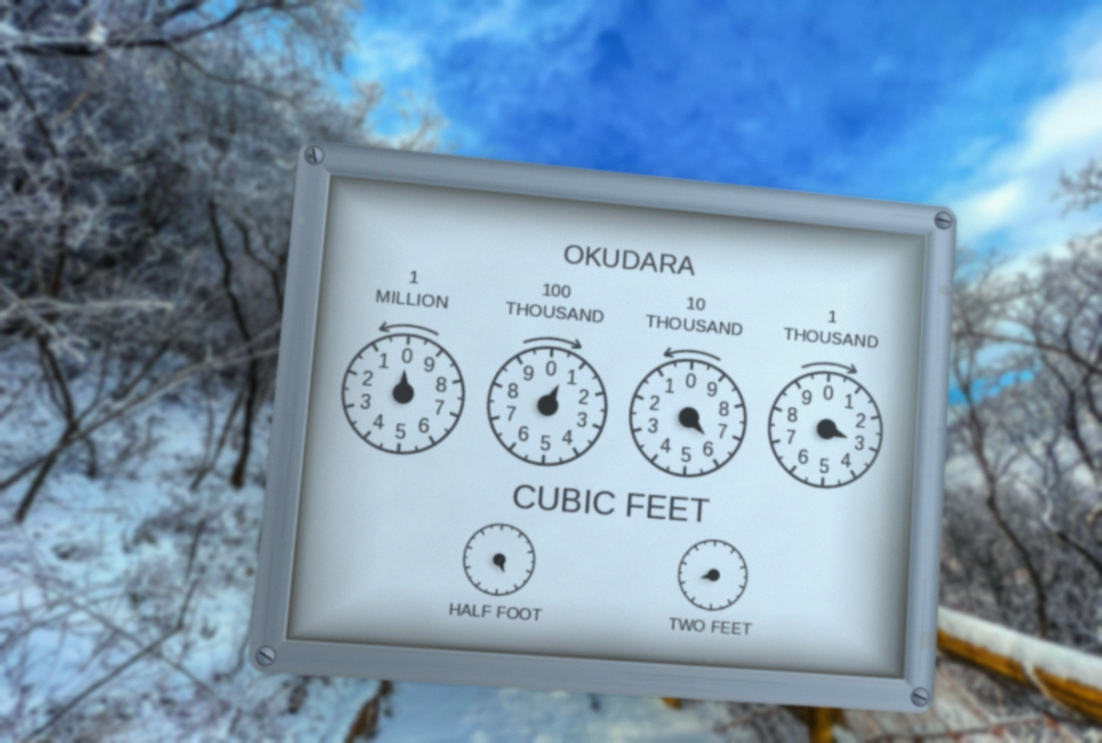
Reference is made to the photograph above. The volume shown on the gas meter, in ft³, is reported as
6300 ft³
